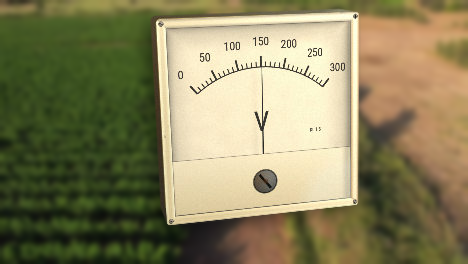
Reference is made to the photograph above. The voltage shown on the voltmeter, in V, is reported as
150 V
